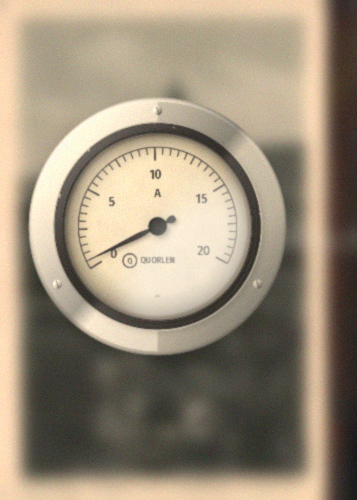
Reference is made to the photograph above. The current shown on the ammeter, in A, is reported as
0.5 A
